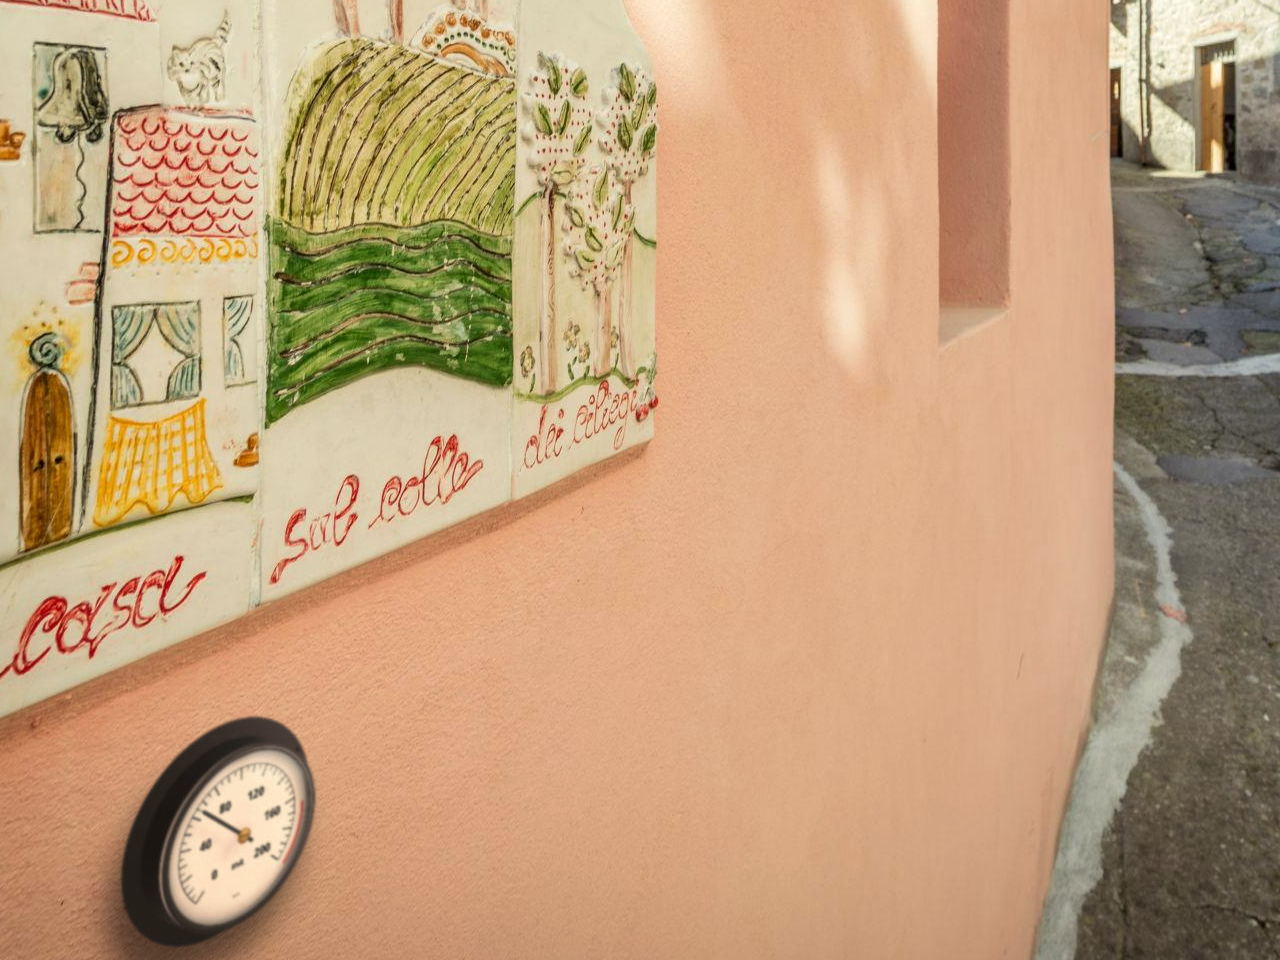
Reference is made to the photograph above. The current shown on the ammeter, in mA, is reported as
65 mA
